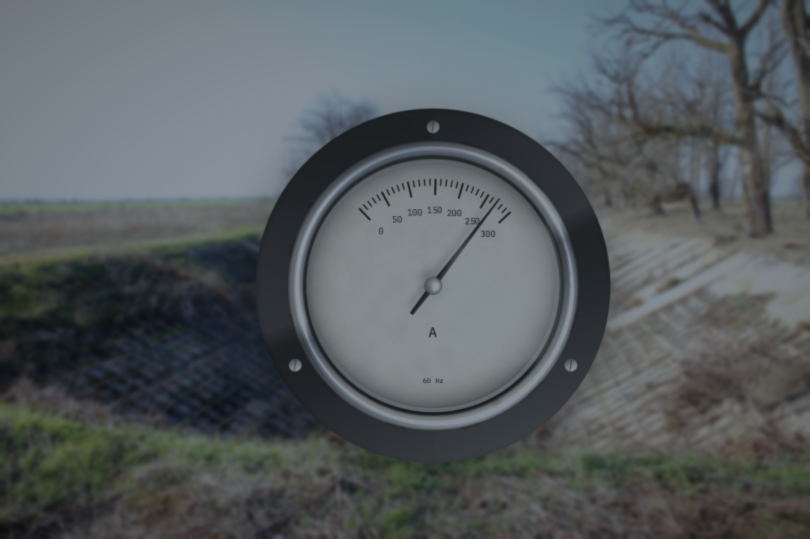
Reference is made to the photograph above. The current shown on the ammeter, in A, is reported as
270 A
